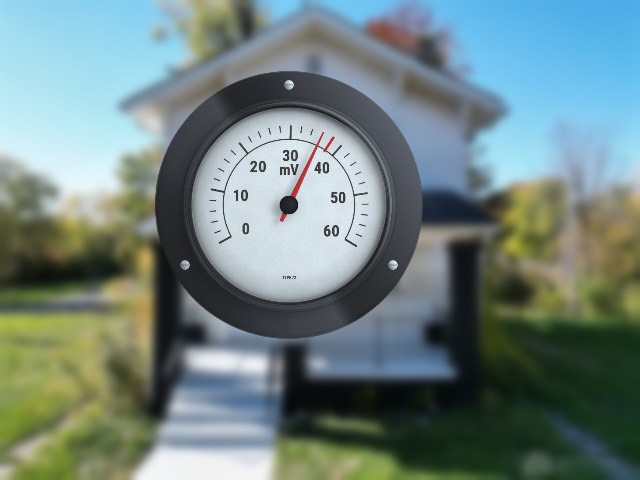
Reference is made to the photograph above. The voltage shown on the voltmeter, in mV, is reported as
36 mV
